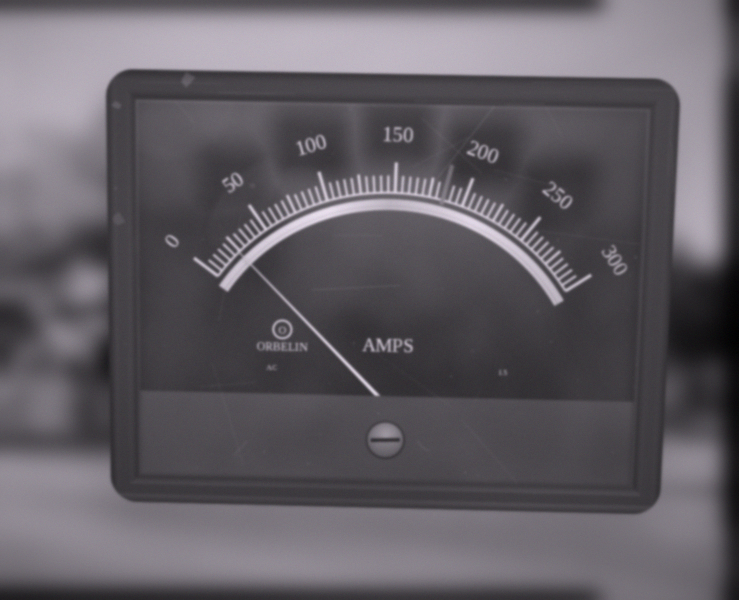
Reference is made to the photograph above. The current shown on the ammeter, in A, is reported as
25 A
